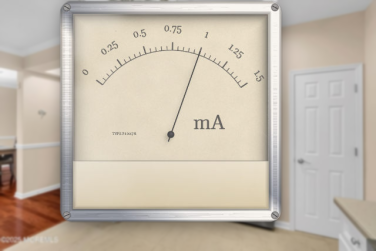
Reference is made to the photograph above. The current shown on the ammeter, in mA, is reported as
1 mA
